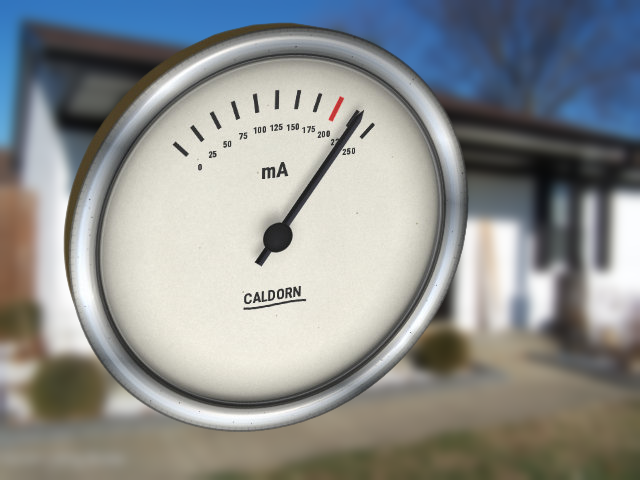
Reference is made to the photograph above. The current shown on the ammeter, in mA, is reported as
225 mA
